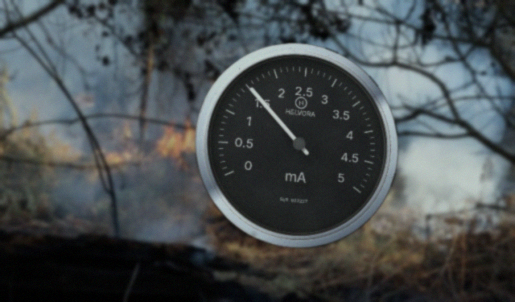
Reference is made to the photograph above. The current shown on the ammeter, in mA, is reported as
1.5 mA
